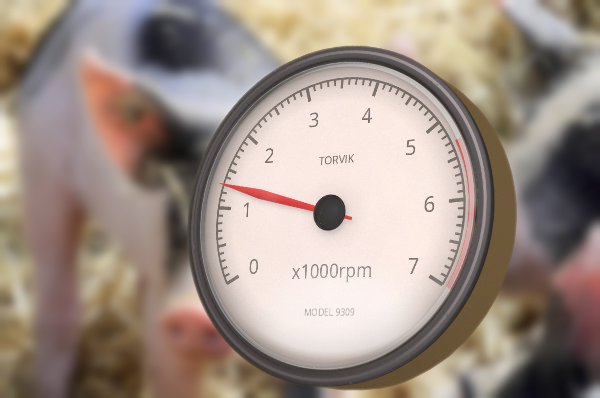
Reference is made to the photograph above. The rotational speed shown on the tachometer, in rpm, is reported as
1300 rpm
